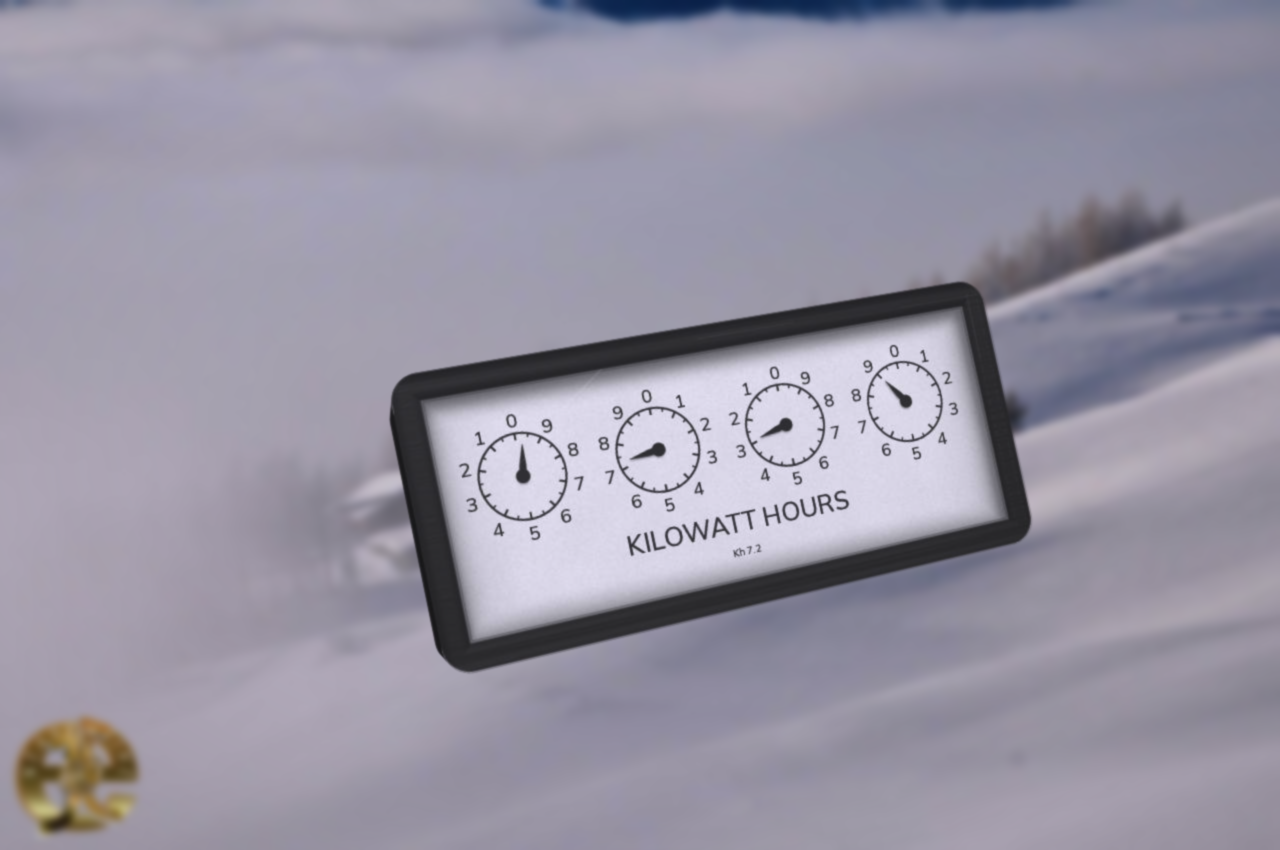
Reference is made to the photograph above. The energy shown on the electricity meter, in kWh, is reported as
9729 kWh
